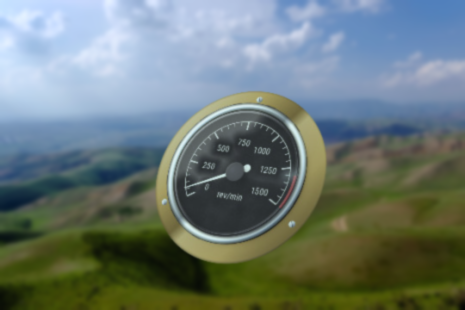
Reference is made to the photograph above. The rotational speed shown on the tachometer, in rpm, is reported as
50 rpm
